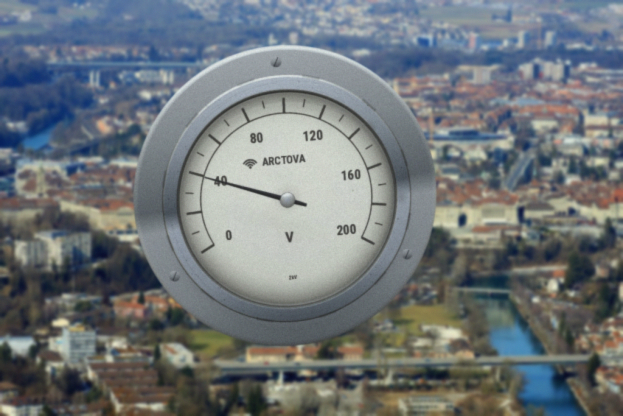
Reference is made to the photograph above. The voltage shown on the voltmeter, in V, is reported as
40 V
